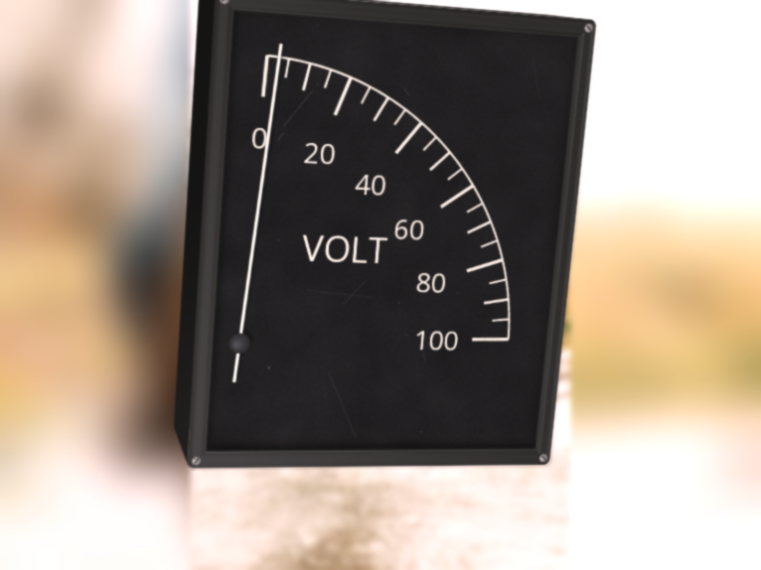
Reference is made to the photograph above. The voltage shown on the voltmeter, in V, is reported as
2.5 V
